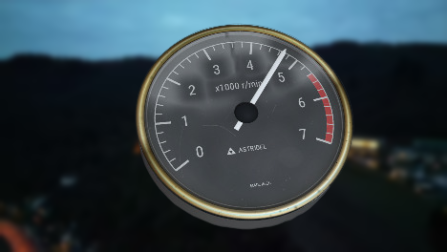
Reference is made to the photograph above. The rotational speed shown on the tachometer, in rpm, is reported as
4700 rpm
